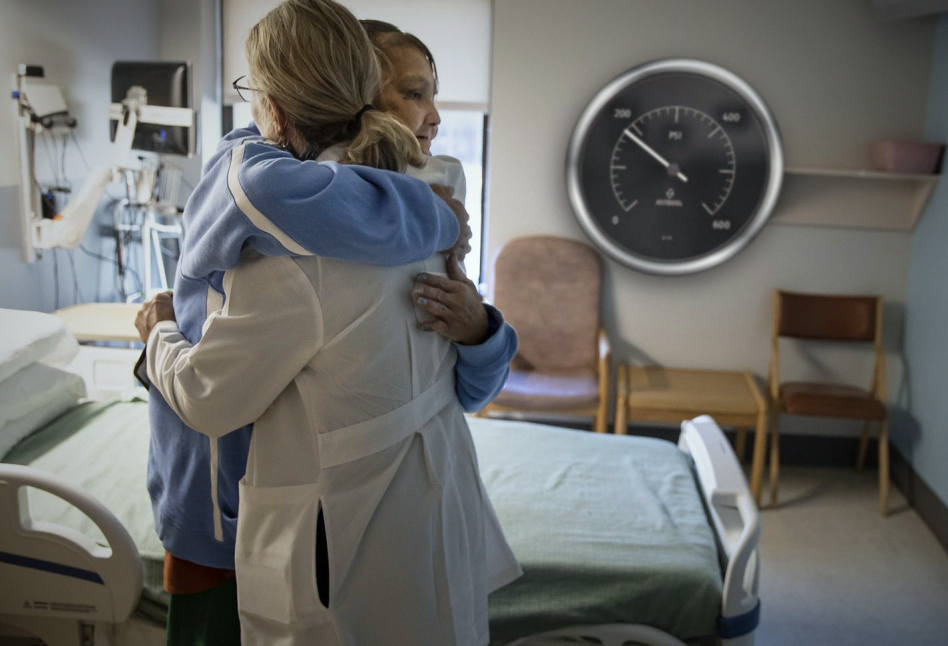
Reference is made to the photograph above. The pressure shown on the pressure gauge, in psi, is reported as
180 psi
